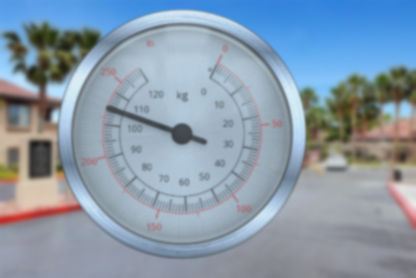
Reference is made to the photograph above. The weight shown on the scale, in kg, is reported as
105 kg
